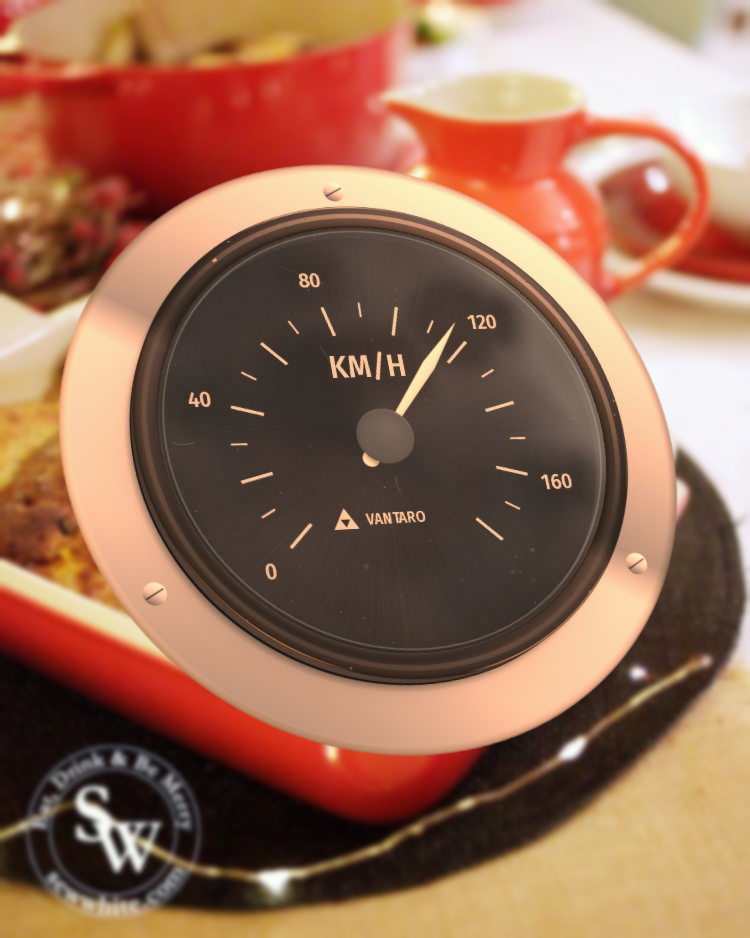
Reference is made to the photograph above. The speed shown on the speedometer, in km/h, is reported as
115 km/h
